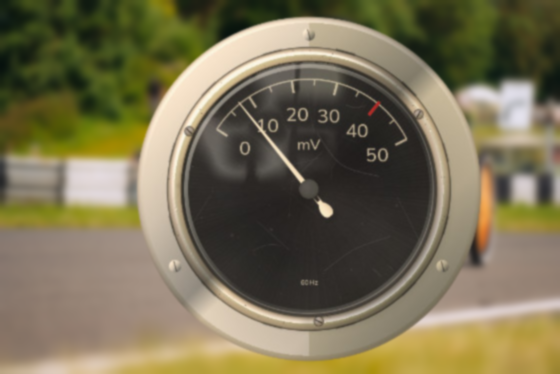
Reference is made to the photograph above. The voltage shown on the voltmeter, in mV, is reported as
7.5 mV
